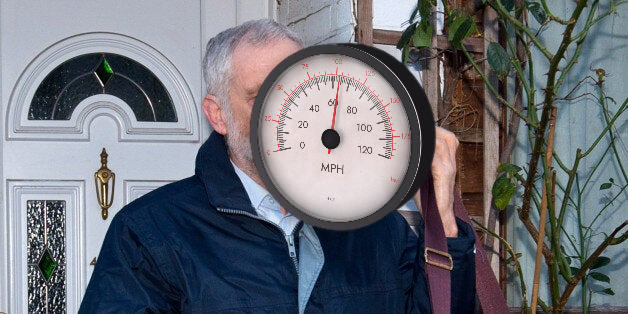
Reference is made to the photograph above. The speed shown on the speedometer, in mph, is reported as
65 mph
